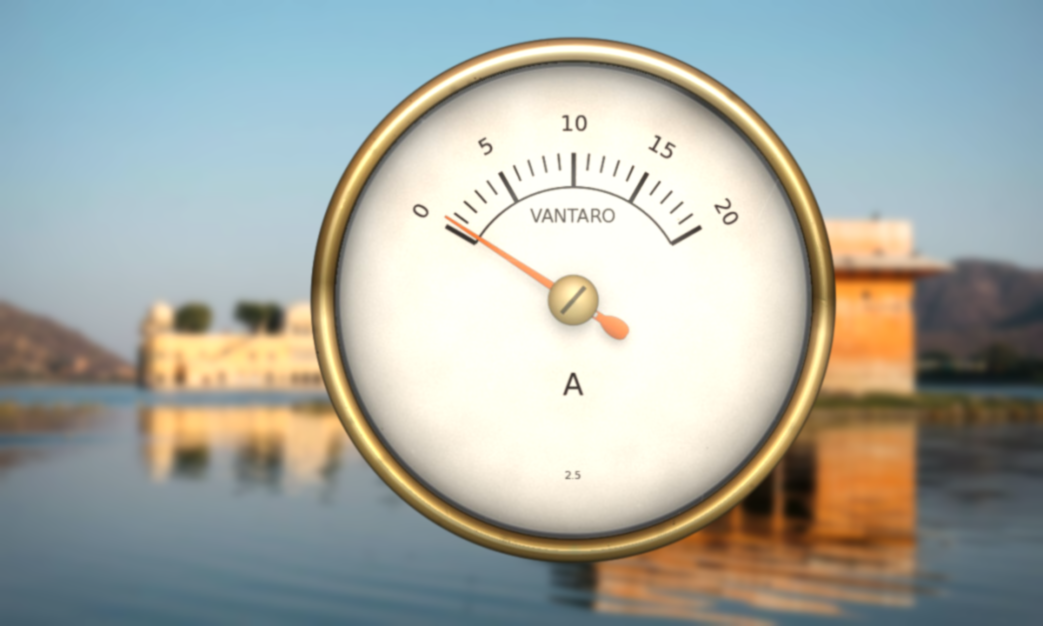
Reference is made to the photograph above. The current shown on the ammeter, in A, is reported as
0.5 A
